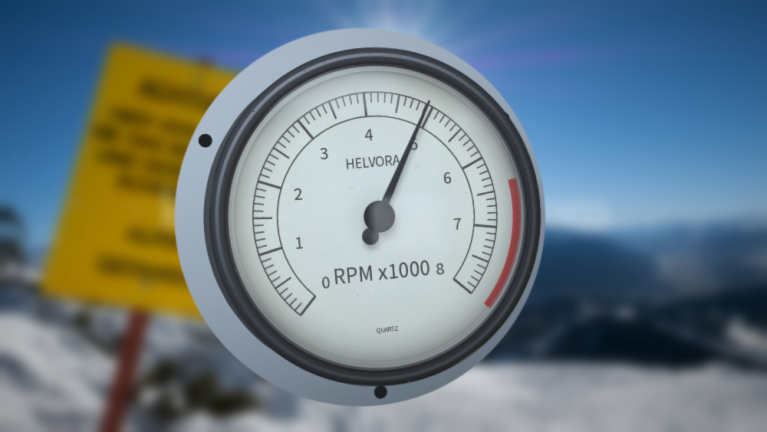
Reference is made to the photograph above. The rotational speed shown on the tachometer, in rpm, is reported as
4900 rpm
